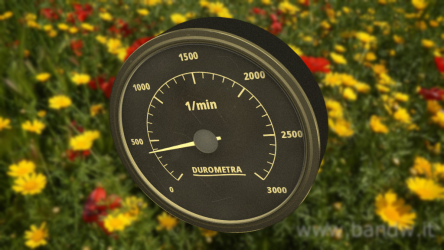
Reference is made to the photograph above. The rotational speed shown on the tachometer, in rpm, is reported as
400 rpm
